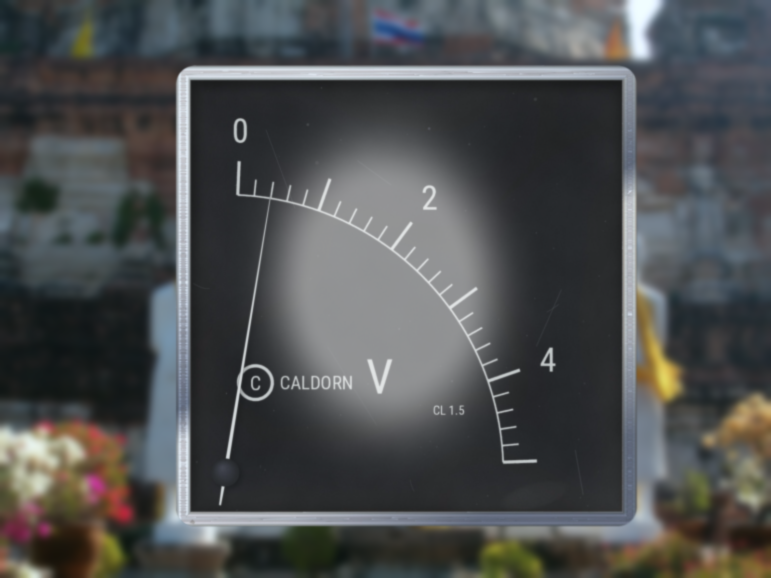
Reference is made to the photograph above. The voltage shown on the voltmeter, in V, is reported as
0.4 V
